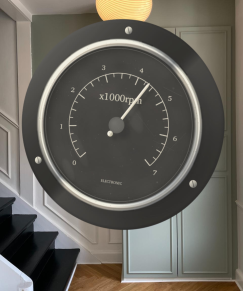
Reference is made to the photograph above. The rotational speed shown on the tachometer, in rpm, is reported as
4375 rpm
